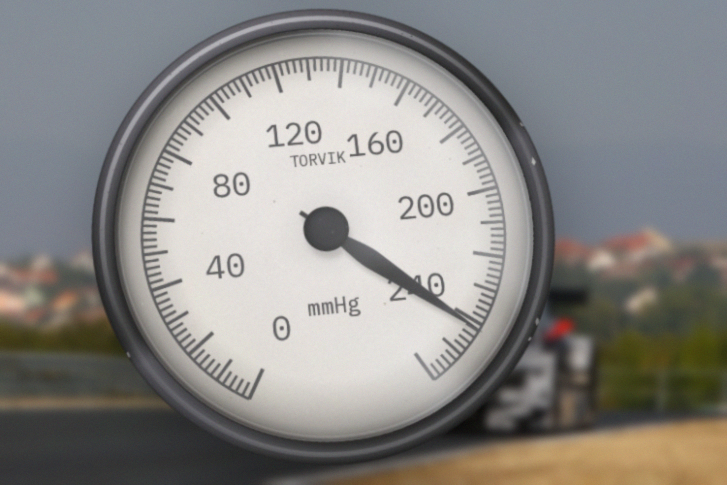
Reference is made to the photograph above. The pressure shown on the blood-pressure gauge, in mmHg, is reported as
242 mmHg
